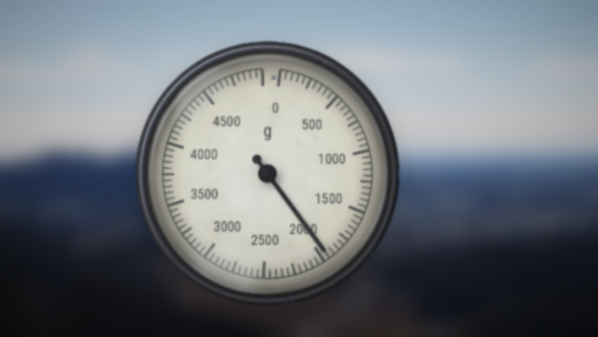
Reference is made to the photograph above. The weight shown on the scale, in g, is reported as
1950 g
